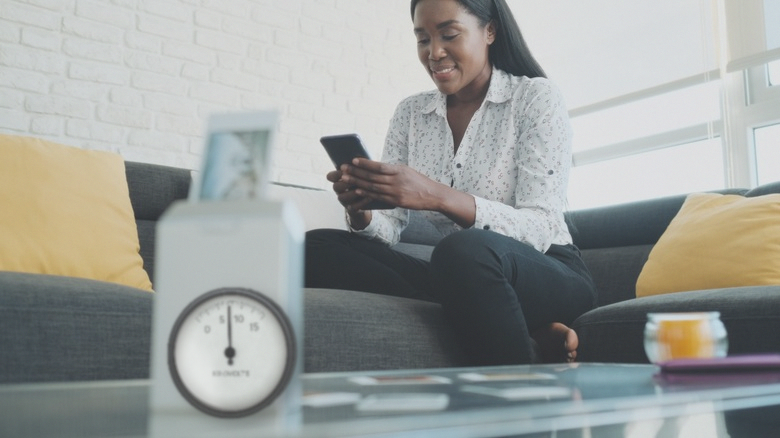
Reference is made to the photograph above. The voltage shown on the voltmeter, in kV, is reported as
7.5 kV
